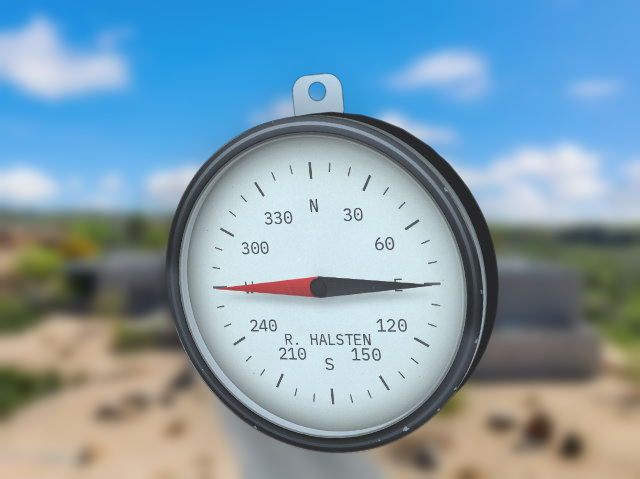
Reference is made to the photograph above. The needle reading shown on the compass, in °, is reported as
270 °
